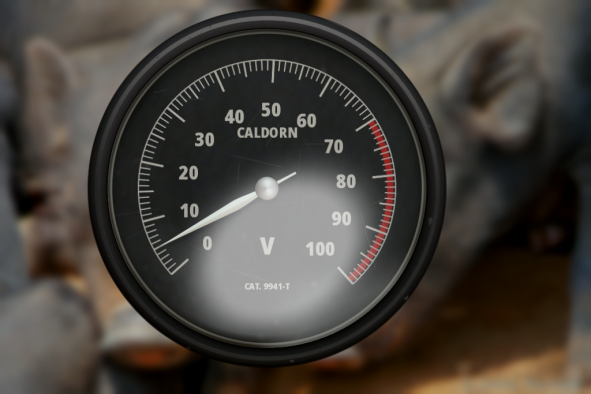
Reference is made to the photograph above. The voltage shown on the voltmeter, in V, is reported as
5 V
